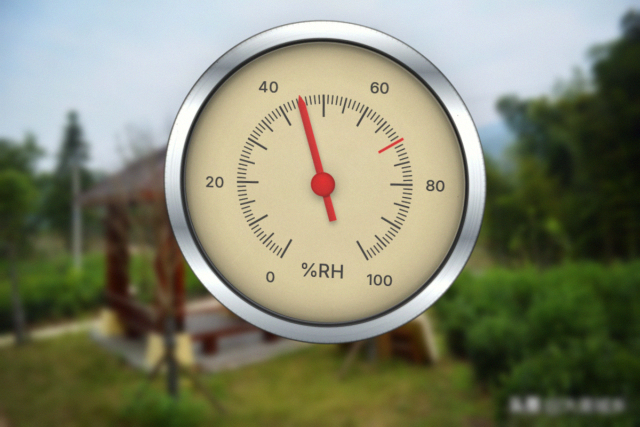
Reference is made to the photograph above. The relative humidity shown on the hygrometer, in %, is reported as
45 %
